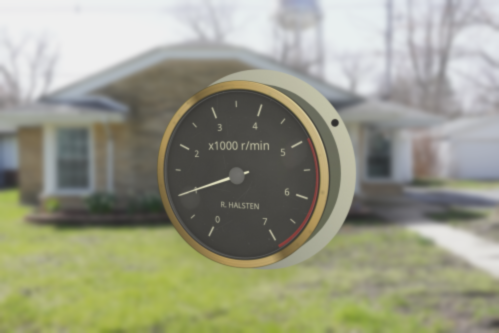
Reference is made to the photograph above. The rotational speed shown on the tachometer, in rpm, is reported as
1000 rpm
